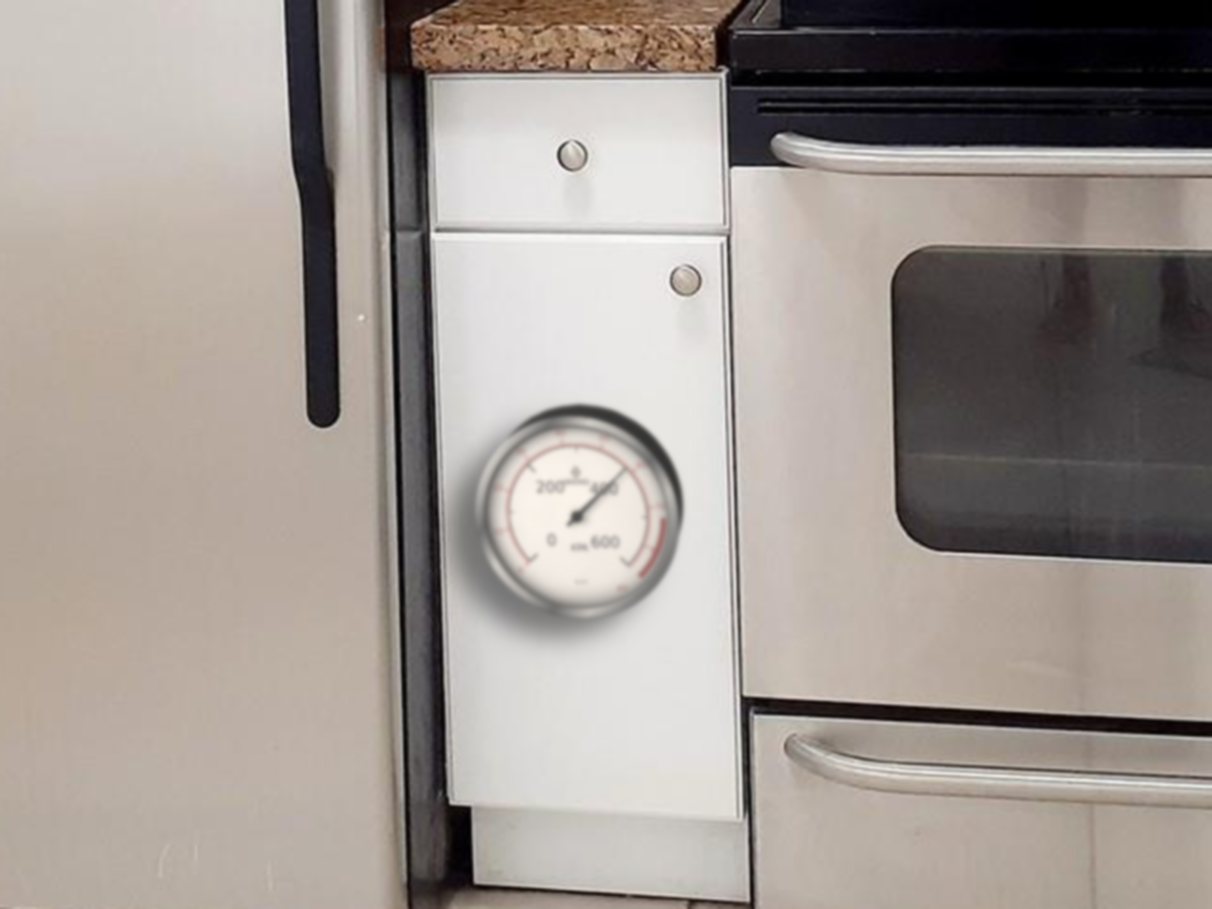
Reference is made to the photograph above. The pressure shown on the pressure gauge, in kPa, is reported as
400 kPa
